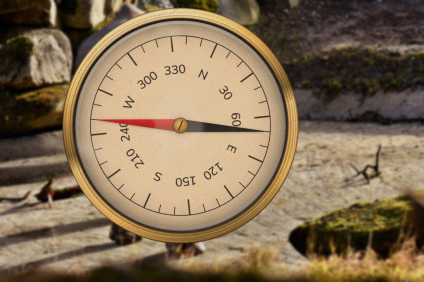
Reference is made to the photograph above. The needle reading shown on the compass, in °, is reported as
250 °
